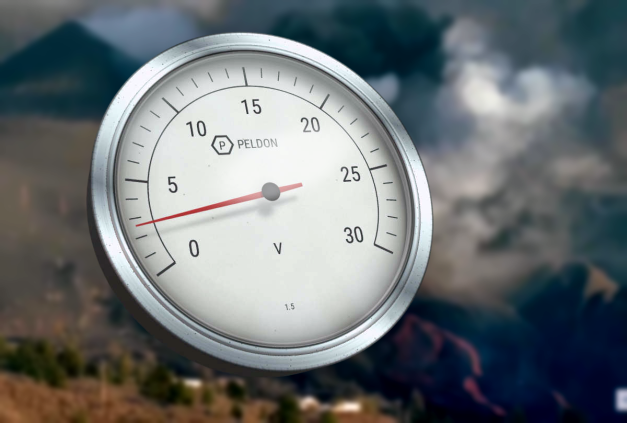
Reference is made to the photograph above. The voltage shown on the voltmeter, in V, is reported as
2.5 V
